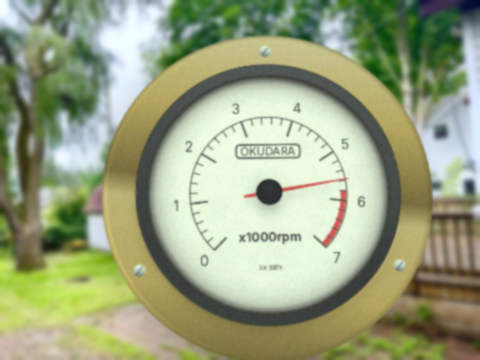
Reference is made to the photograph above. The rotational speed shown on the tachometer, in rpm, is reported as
5600 rpm
